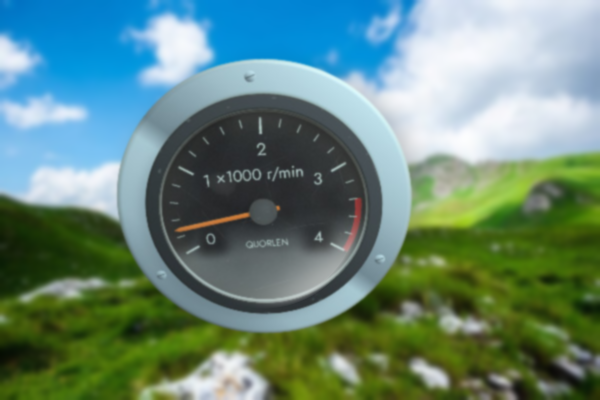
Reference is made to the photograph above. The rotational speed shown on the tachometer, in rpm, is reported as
300 rpm
